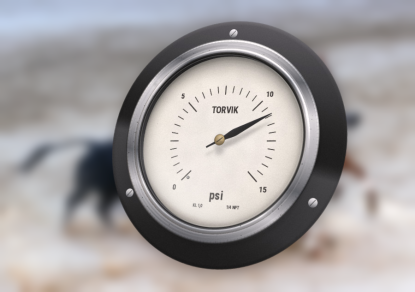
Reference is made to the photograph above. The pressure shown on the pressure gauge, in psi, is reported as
11 psi
